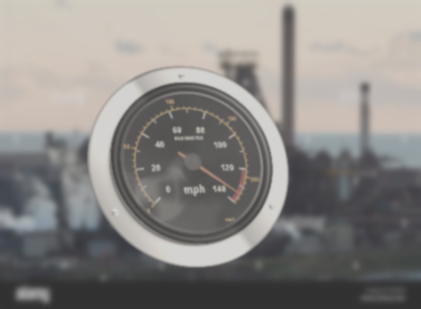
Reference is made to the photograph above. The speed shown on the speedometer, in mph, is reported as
135 mph
